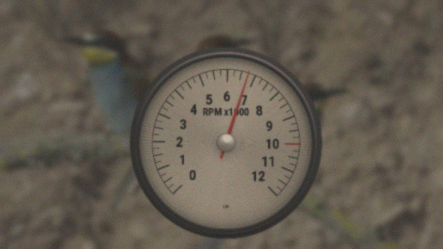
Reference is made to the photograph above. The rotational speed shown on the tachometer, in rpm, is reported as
6750 rpm
